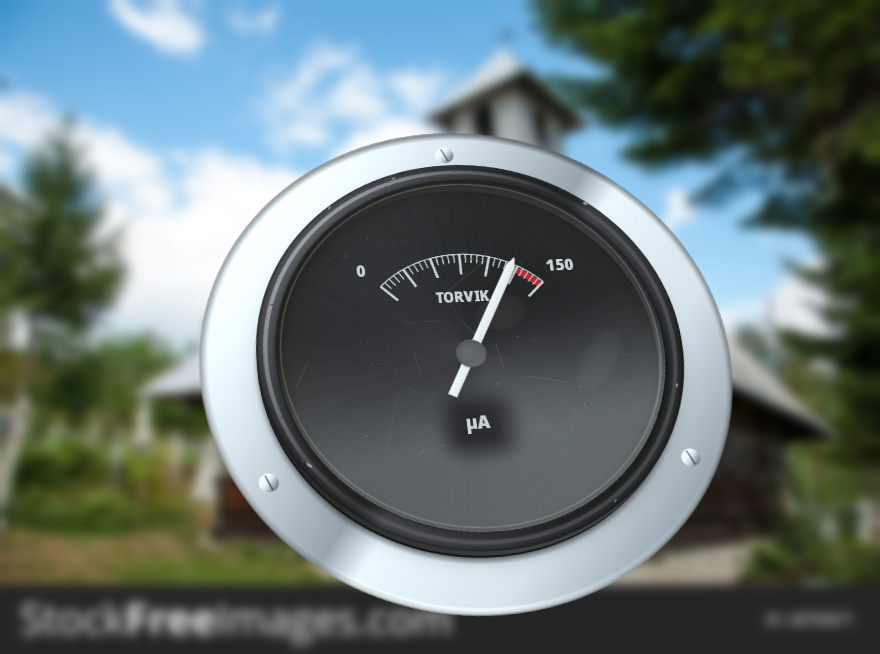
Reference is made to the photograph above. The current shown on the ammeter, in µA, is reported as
120 µA
